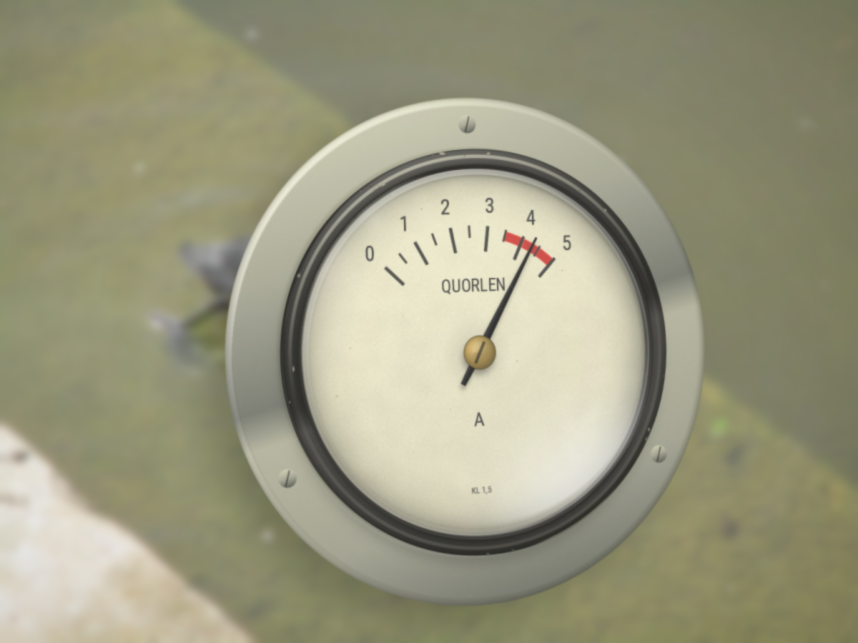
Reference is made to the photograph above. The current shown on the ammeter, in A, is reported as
4.25 A
